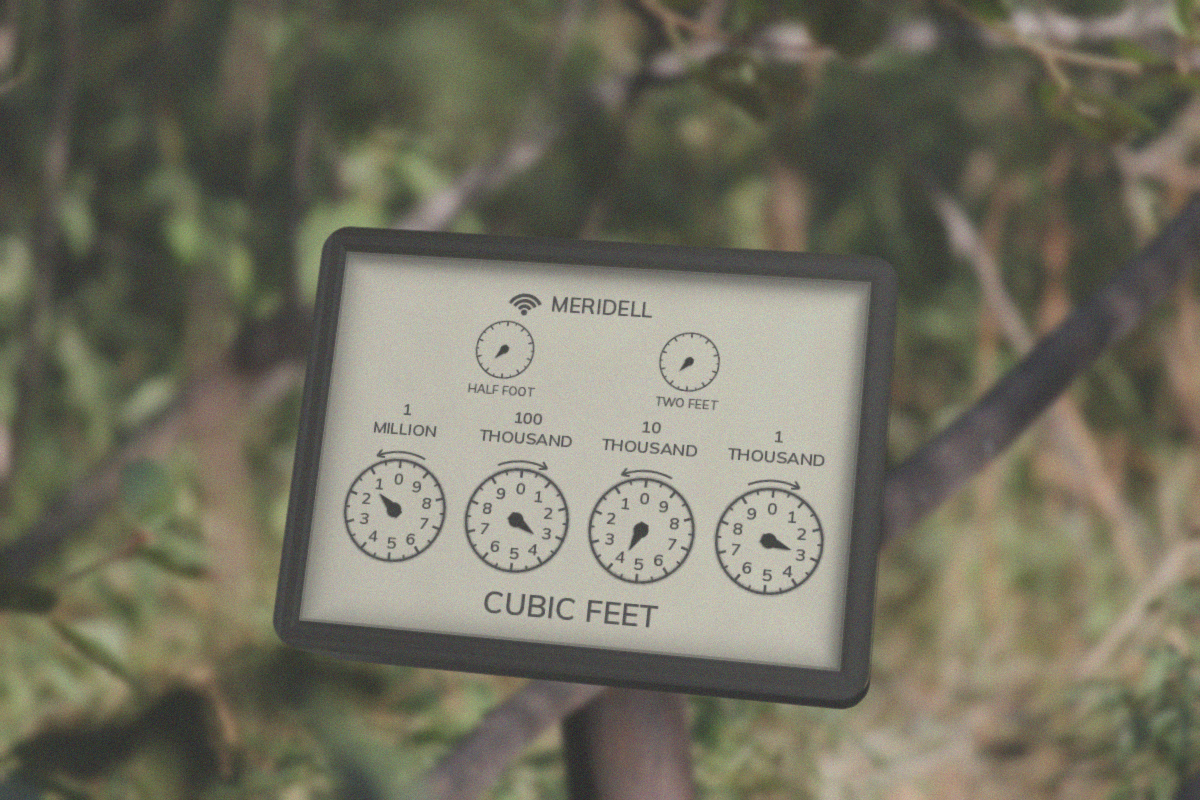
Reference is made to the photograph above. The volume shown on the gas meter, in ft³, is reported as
134300 ft³
